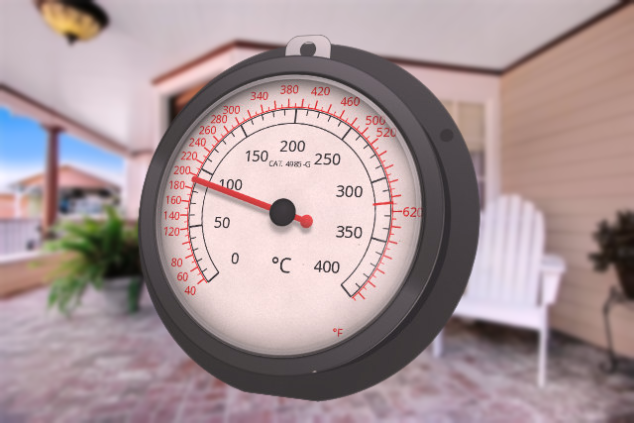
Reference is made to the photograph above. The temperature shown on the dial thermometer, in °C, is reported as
90 °C
